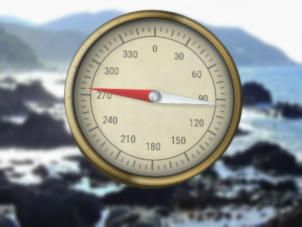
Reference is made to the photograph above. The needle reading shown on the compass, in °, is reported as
275 °
